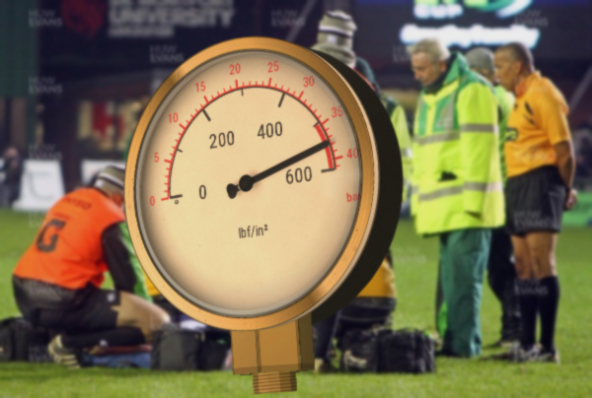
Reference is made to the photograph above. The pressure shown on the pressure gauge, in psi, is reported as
550 psi
